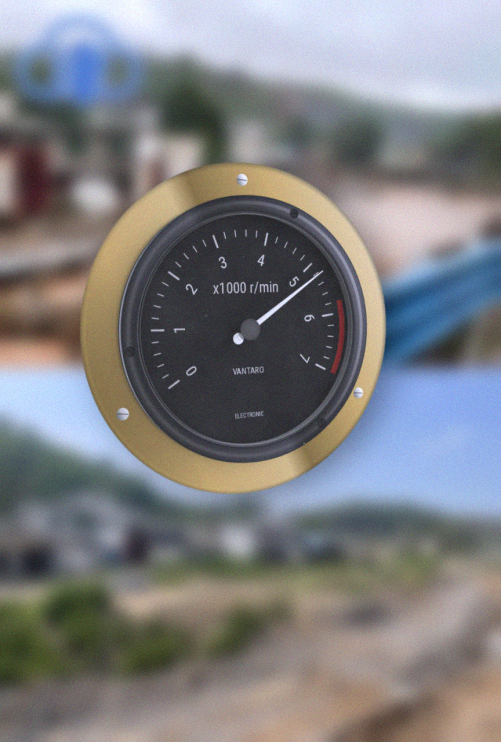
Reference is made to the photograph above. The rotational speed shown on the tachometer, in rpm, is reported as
5200 rpm
